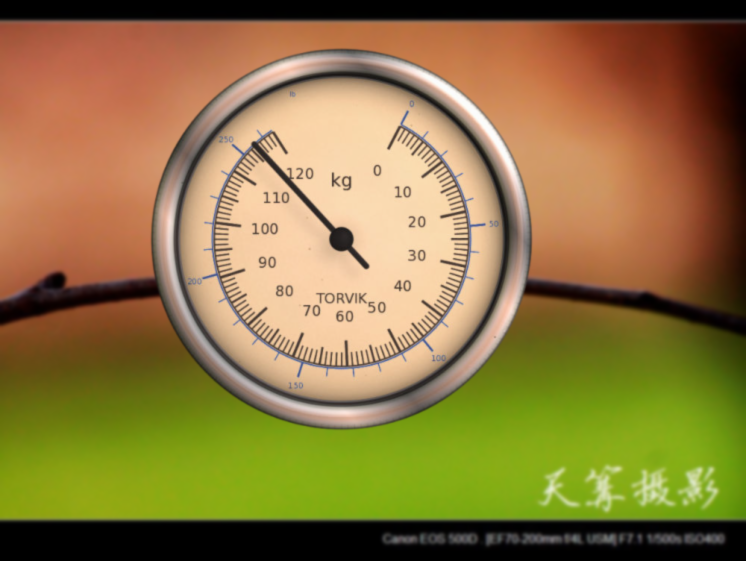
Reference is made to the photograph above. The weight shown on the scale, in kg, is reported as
116 kg
